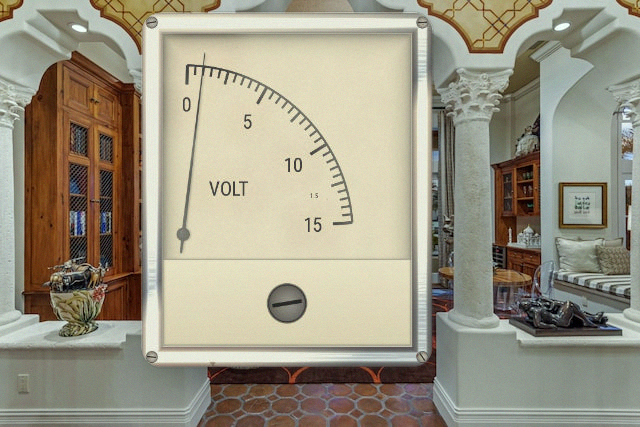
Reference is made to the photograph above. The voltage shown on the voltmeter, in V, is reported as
1 V
